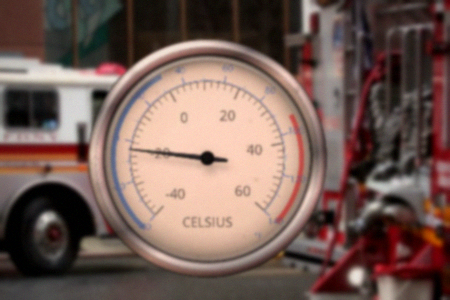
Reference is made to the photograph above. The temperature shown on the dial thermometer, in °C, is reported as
-20 °C
